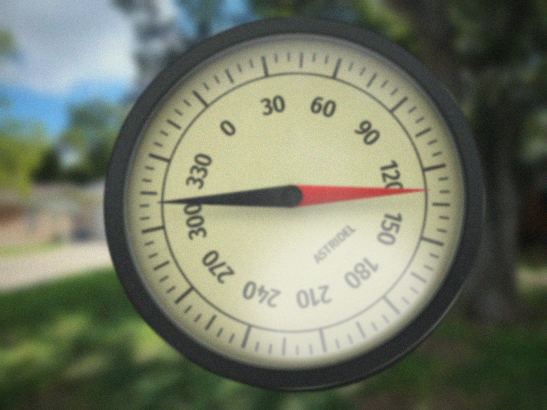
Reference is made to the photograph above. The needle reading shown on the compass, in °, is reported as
130 °
